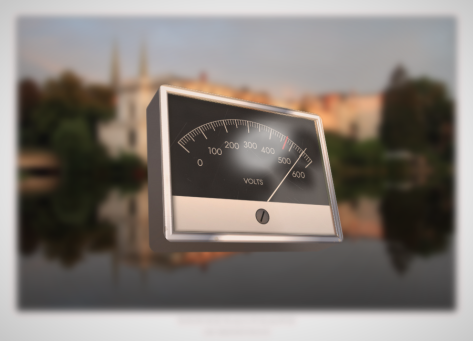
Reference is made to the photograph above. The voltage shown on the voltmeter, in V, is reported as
550 V
